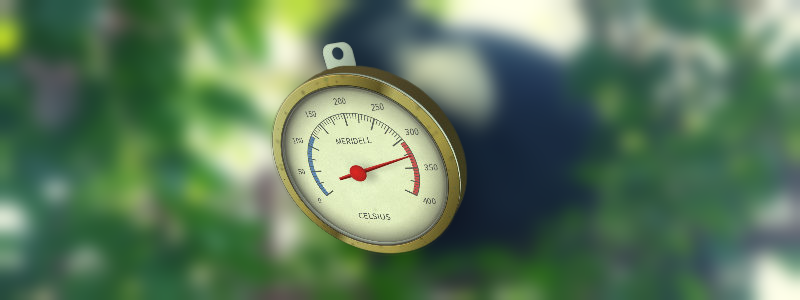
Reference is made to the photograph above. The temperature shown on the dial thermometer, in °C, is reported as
325 °C
